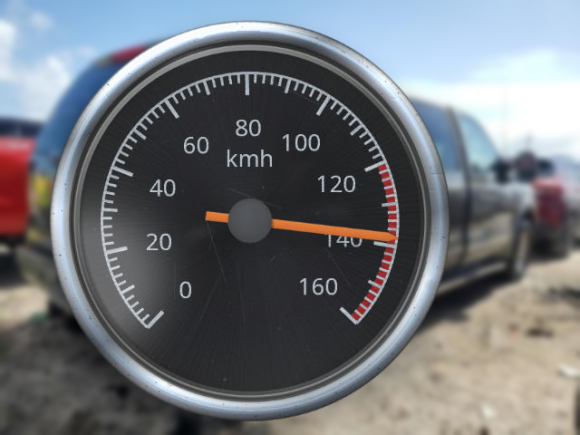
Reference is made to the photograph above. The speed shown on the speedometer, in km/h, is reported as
138 km/h
